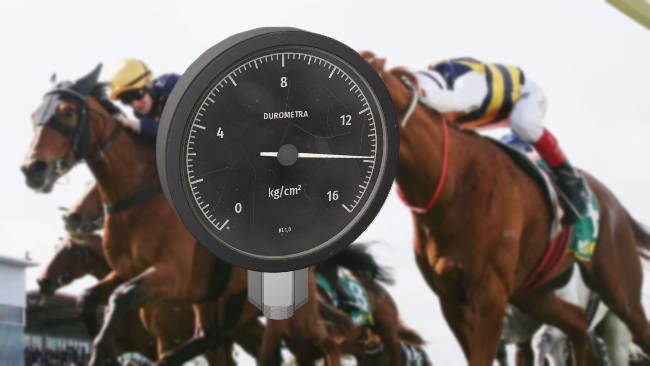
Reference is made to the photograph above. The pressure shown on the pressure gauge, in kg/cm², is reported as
13.8 kg/cm²
